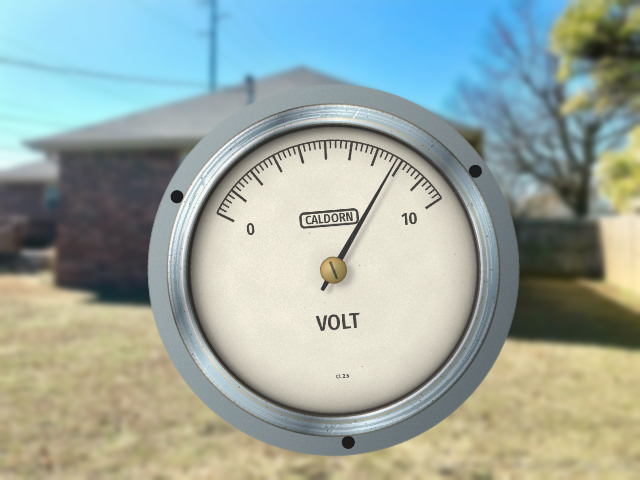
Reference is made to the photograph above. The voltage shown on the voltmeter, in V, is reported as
7.8 V
